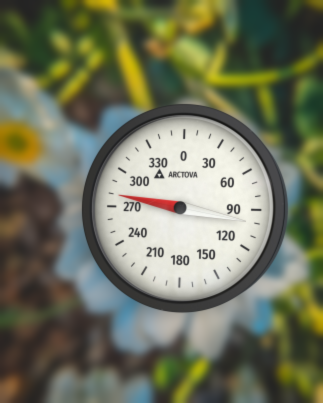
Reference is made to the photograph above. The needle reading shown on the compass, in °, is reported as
280 °
